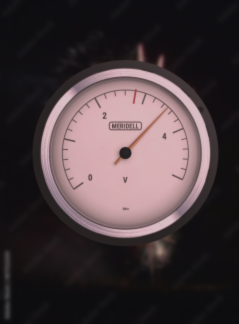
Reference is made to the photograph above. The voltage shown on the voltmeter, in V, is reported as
3.5 V
